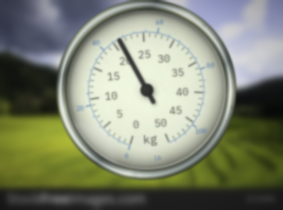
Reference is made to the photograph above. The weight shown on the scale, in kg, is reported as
21 kg
